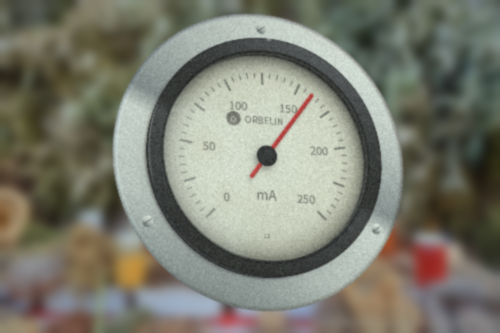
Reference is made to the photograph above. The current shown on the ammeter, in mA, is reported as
160 mA
